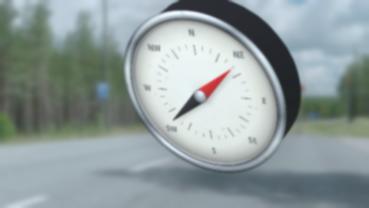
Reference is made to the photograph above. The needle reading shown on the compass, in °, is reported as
50 °
